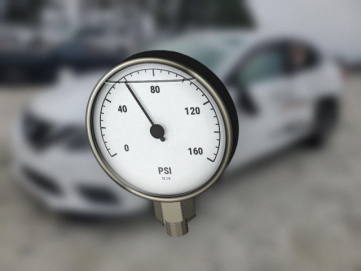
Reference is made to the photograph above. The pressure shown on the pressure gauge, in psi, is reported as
60 psi
